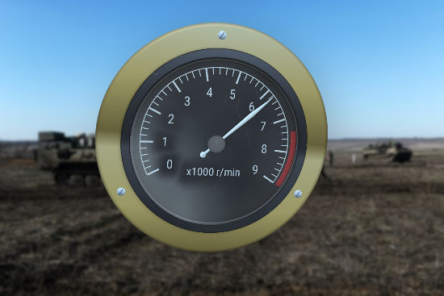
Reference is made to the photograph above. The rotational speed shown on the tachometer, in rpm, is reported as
6200 rpm
